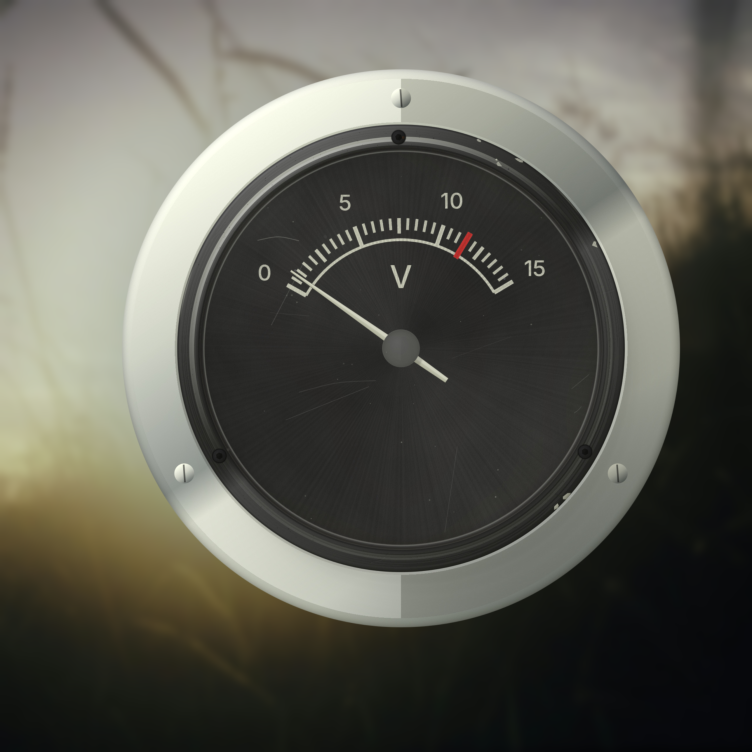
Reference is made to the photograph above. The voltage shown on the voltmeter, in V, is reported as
0.75 V
